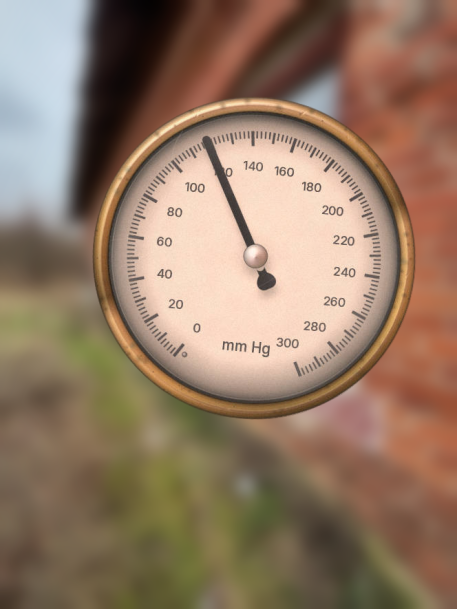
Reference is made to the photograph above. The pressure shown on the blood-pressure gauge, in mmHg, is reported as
118 mmHg
